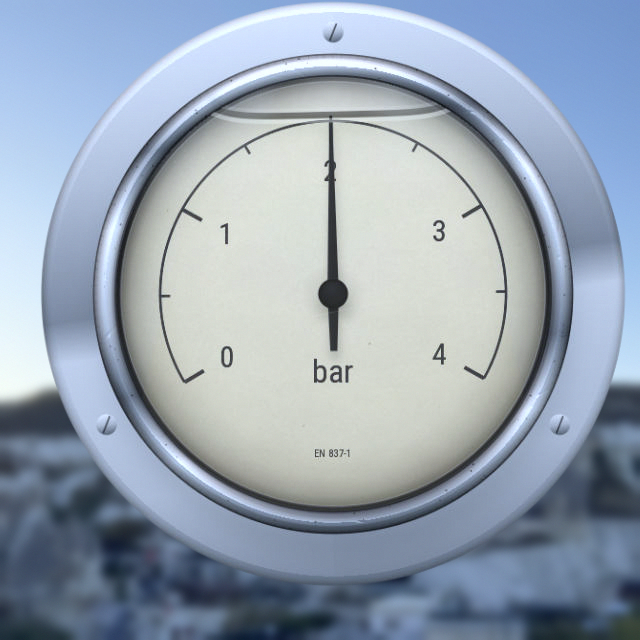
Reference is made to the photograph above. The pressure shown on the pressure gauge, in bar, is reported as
2 bar
